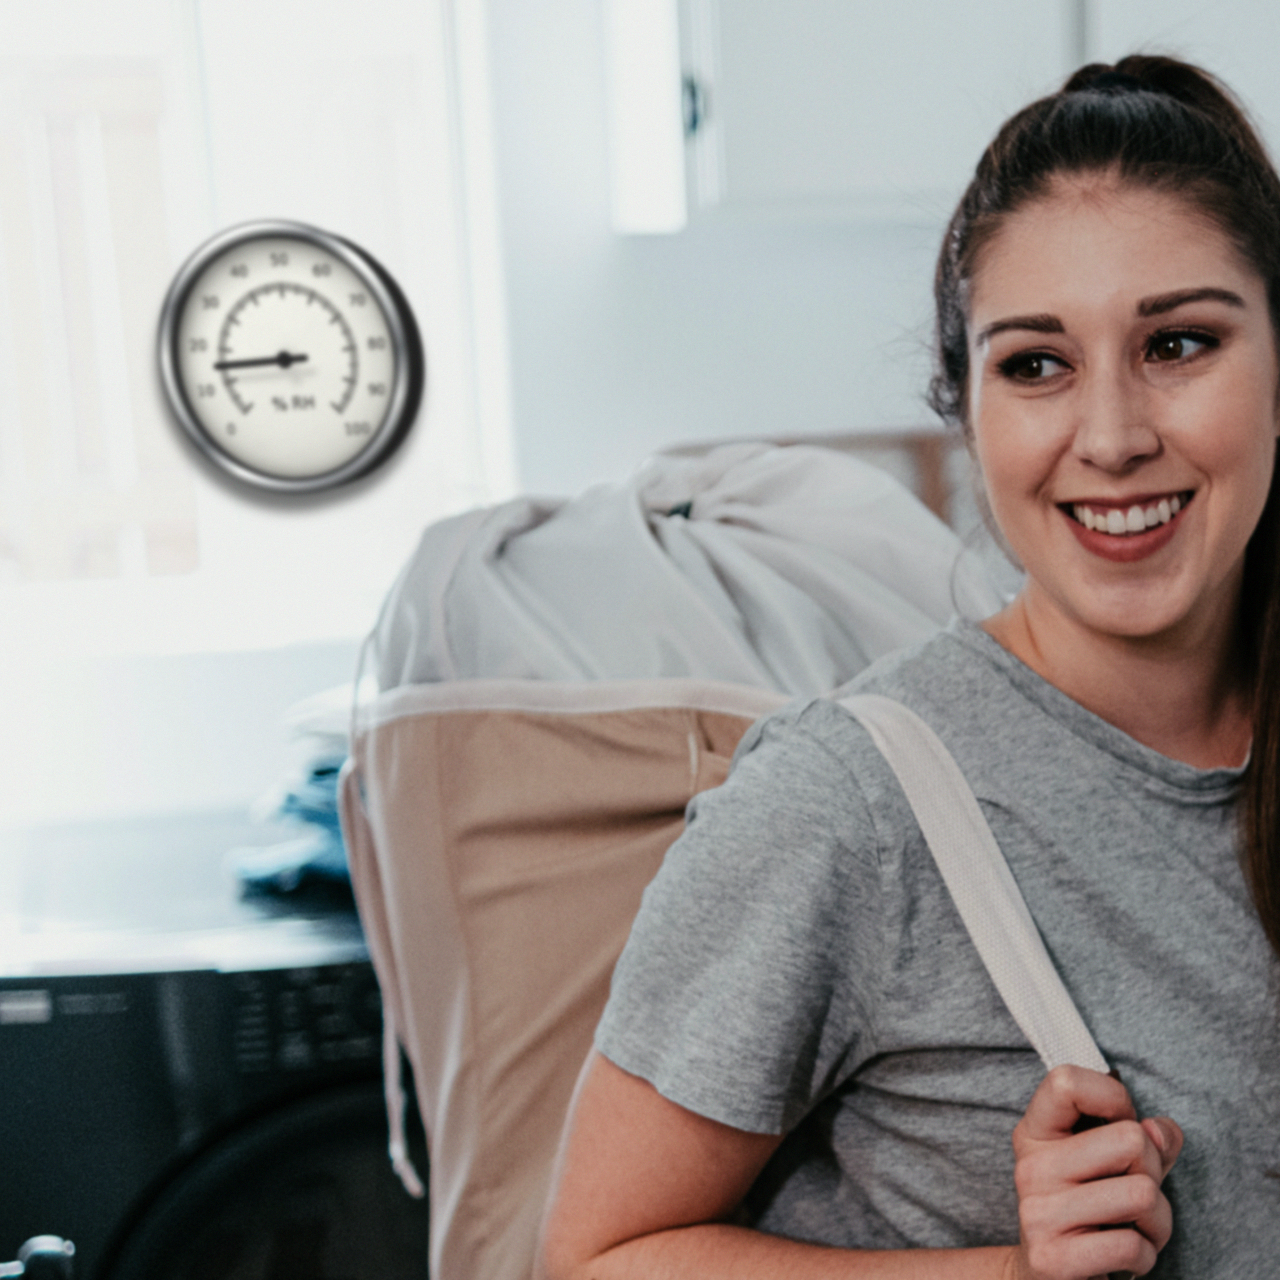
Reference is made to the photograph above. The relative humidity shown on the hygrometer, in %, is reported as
15 %
